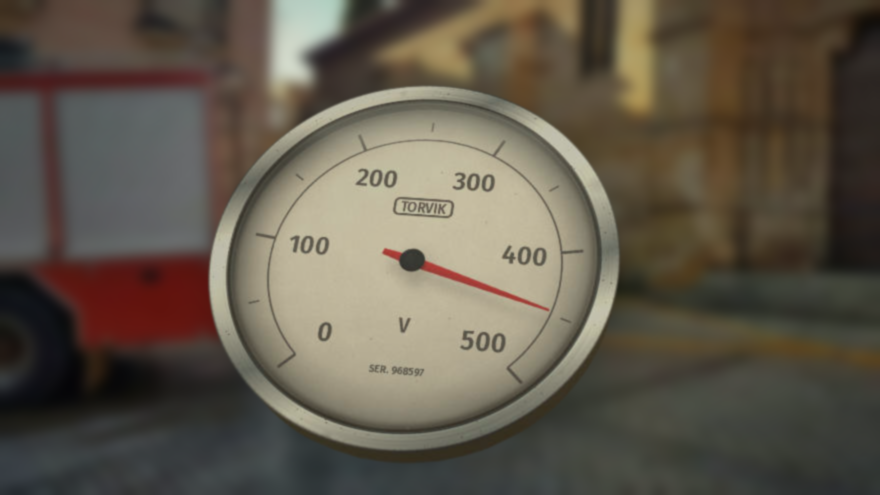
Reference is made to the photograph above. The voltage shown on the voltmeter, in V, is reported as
450 V
